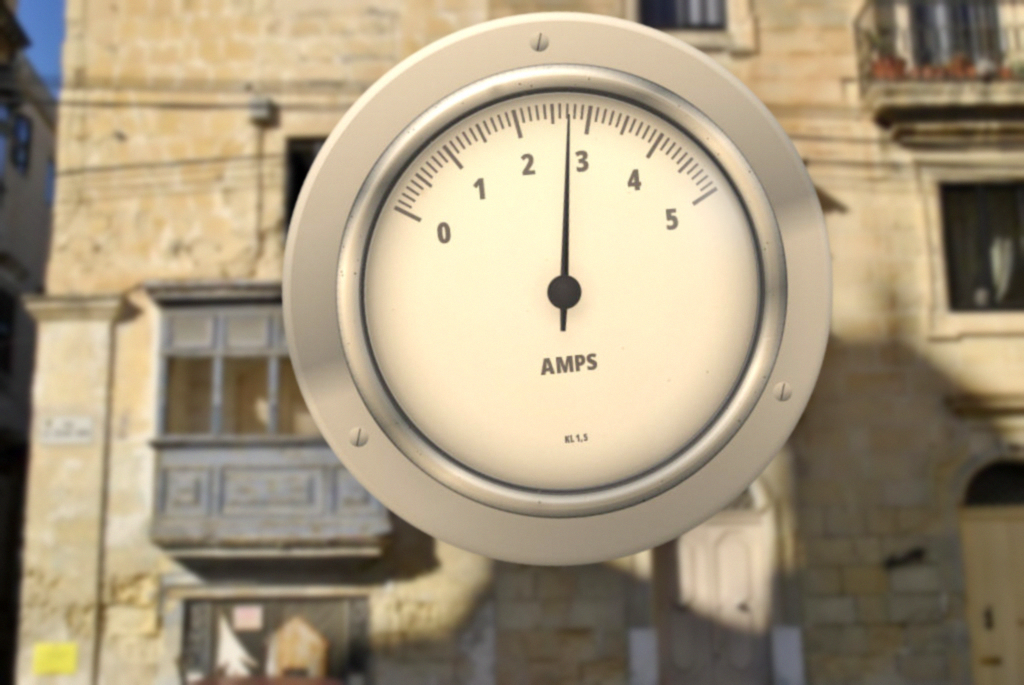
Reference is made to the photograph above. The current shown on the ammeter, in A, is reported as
2.7 A
